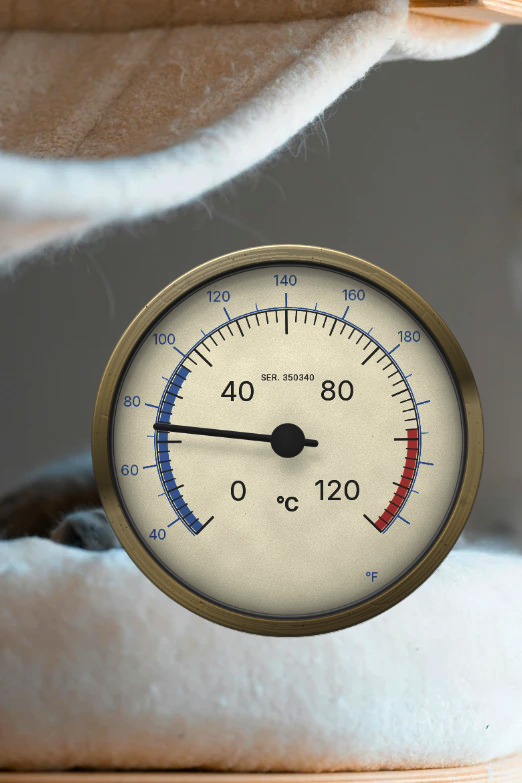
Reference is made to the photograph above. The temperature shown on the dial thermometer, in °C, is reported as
23 °C
